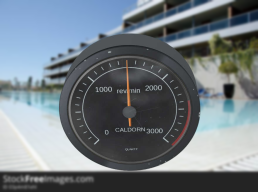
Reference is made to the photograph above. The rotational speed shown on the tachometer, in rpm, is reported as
1500 rpm
